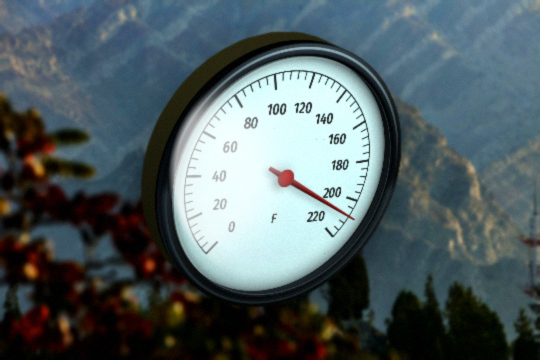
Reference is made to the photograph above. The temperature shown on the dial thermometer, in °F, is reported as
208 °F
